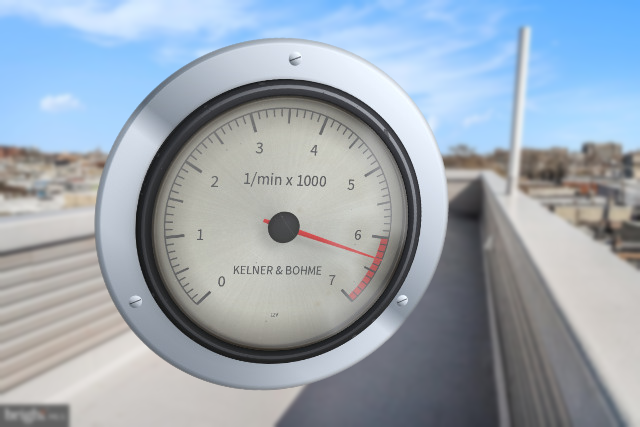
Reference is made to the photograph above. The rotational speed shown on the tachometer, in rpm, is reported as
6300 rpm
